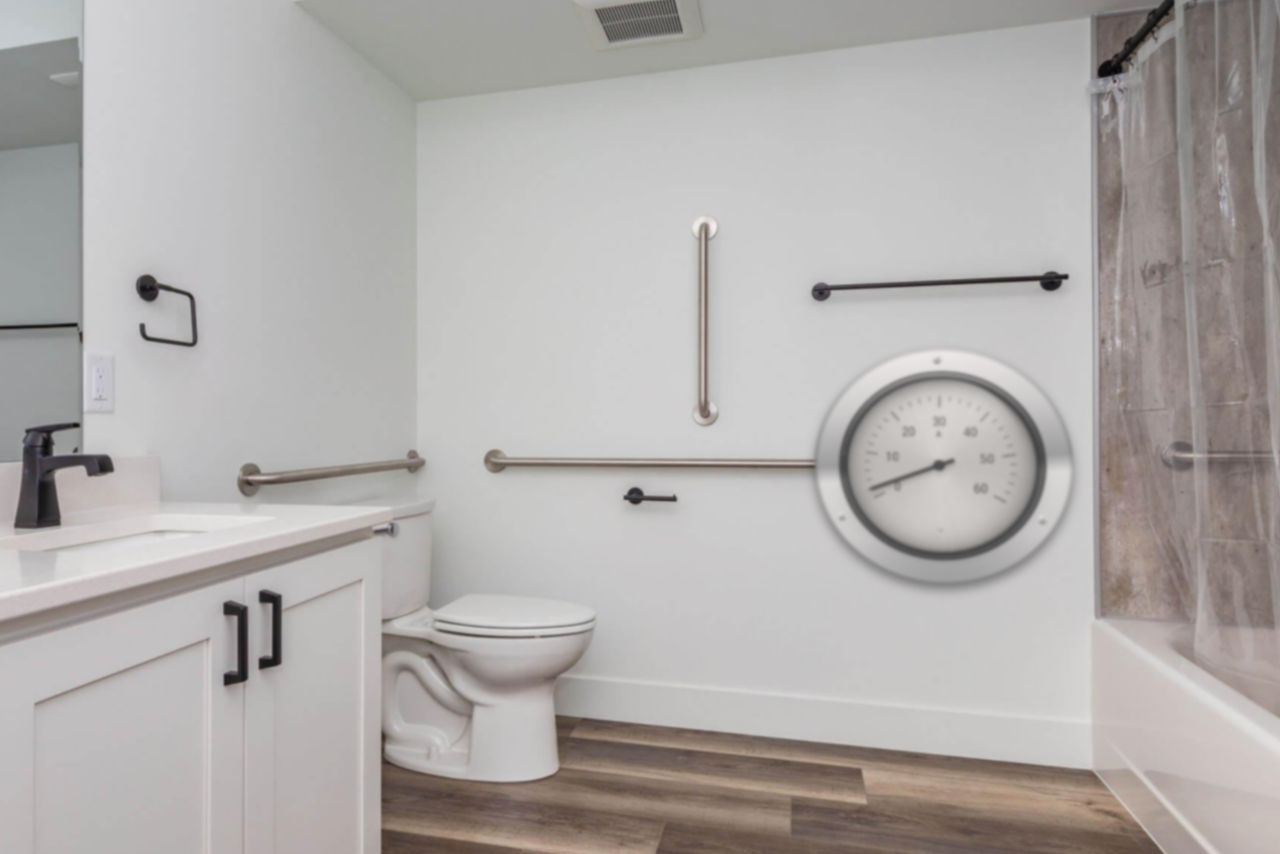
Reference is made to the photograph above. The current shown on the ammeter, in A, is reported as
2 A
